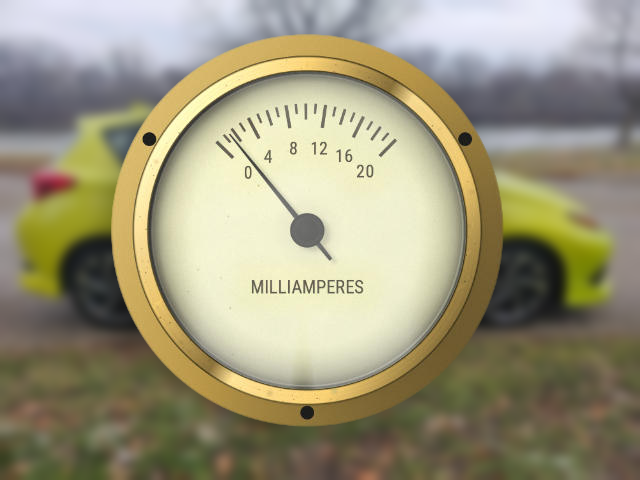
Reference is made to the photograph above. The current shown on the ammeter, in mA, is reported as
1.5 mA
